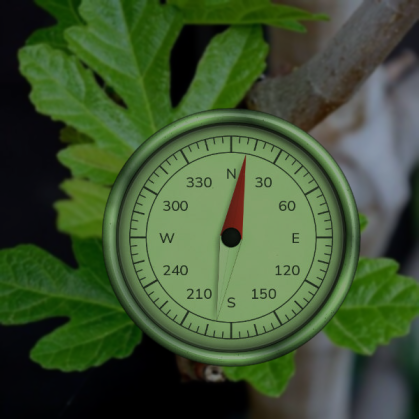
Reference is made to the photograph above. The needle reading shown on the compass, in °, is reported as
10 °
